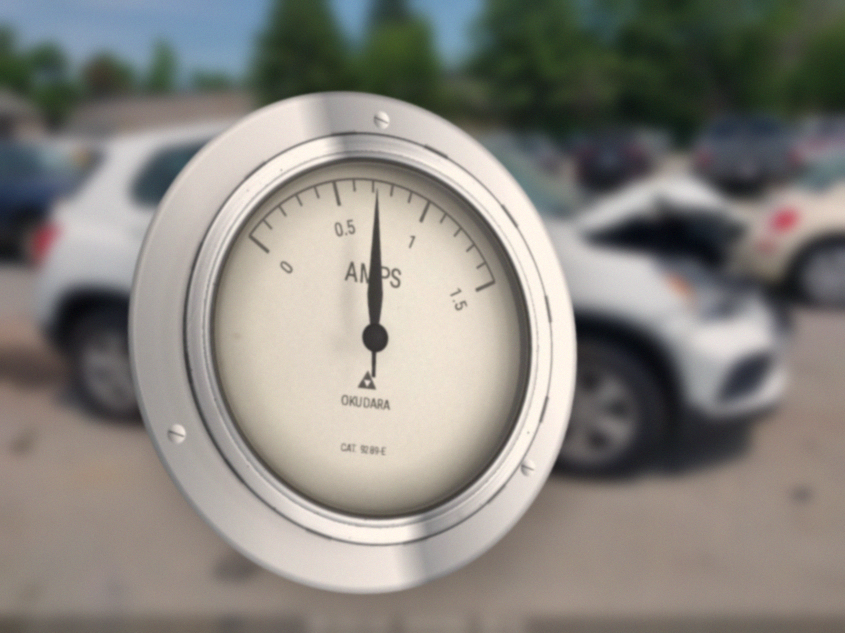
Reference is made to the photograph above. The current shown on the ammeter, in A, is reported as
0.7 A
